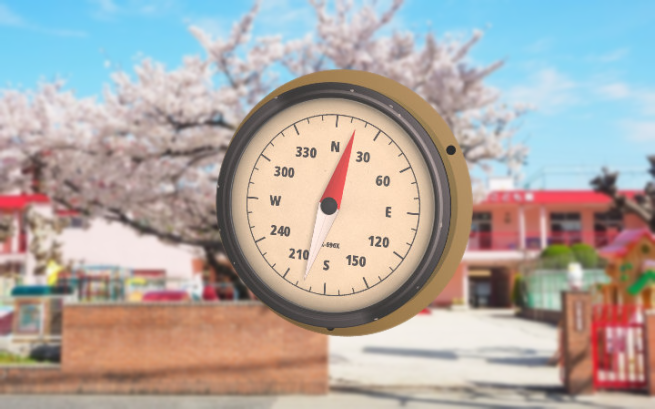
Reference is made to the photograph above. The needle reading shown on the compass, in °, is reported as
15 °
